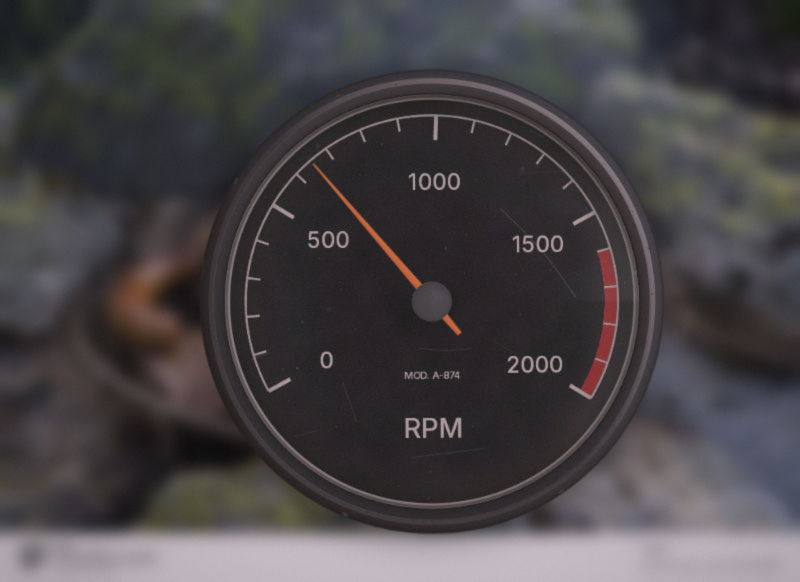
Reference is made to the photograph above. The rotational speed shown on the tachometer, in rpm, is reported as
650 rpm
